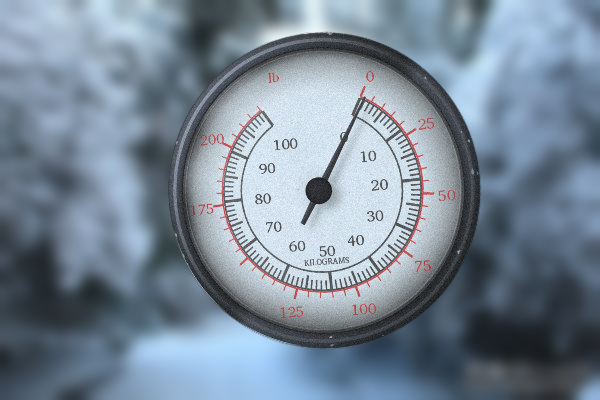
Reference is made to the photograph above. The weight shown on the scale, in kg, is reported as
1 kg
